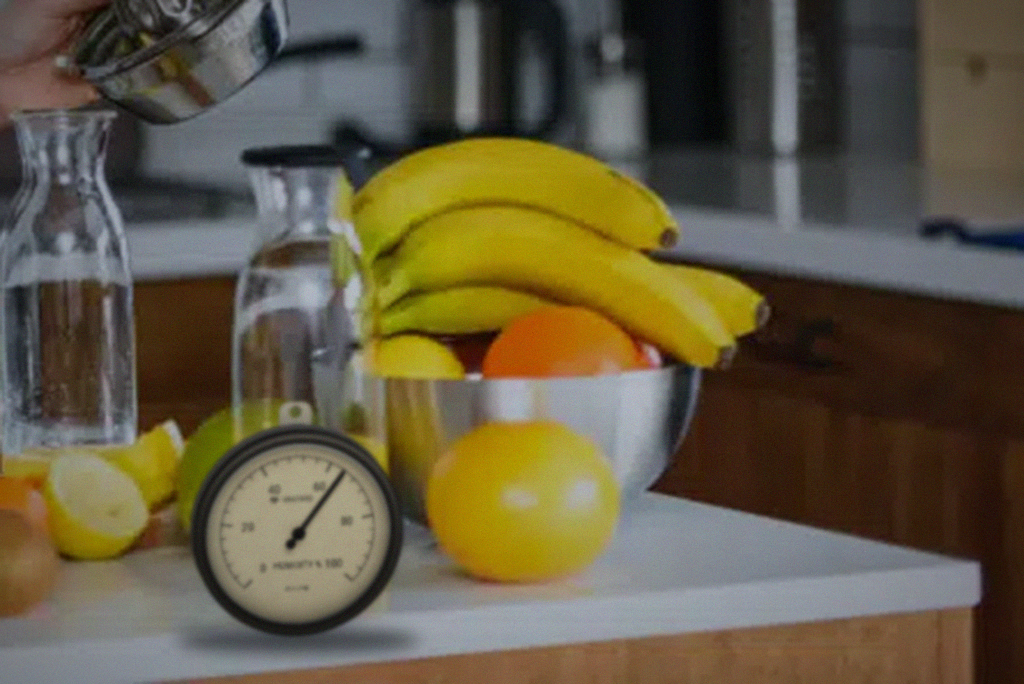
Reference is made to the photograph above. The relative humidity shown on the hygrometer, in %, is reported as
64 %
